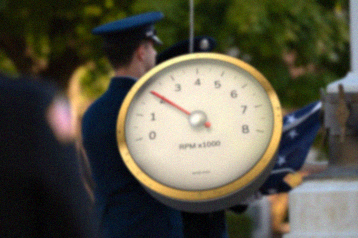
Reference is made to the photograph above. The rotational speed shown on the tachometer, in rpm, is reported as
2000 rpm
